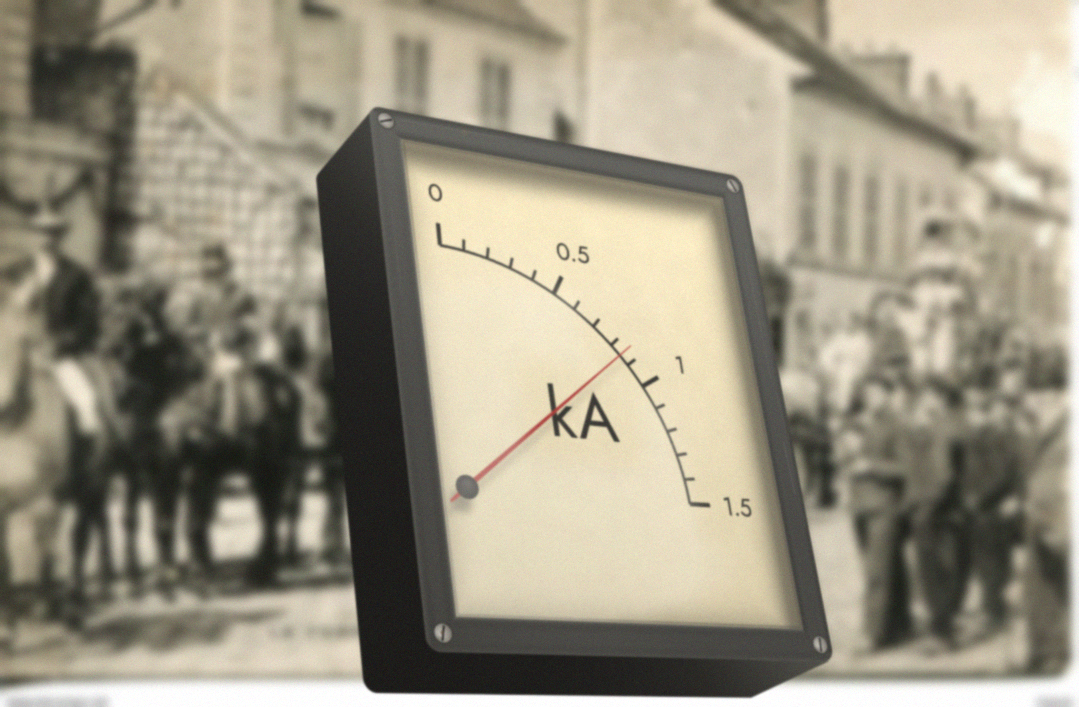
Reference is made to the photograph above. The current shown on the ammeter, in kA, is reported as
0.85 kA
